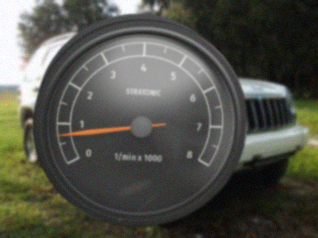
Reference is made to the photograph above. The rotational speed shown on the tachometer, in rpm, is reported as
750 rpm
